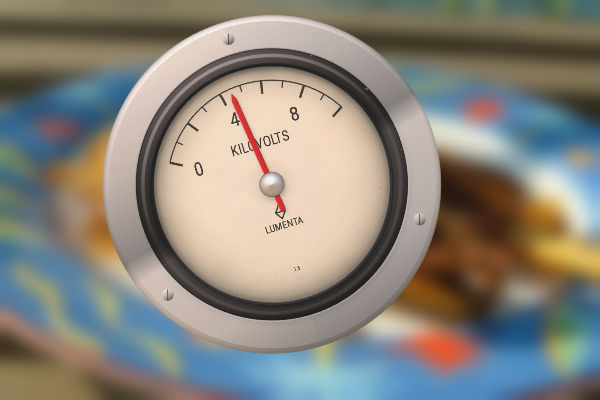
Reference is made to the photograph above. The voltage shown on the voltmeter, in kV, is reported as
4.5 kV
